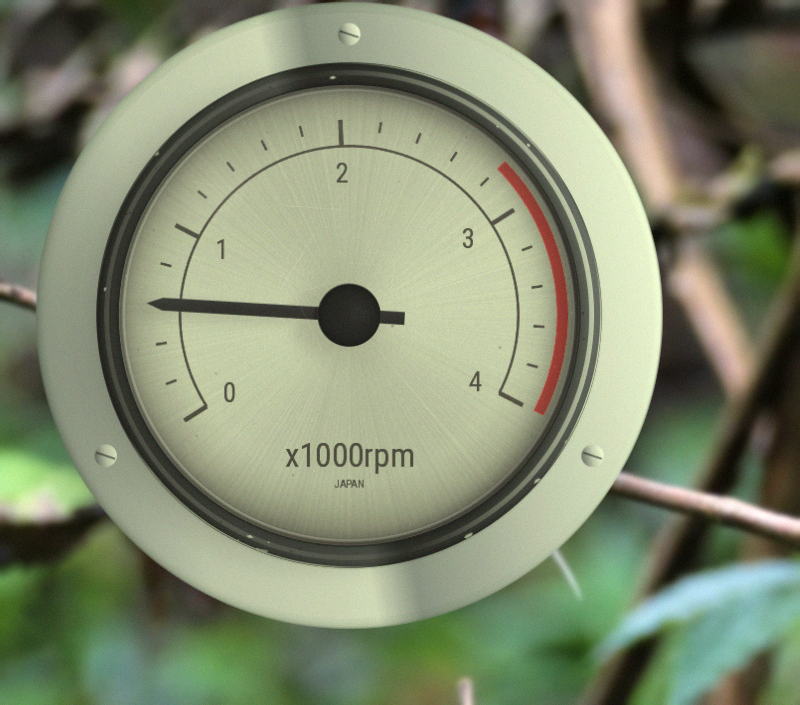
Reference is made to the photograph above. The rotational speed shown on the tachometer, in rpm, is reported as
600 rpm
